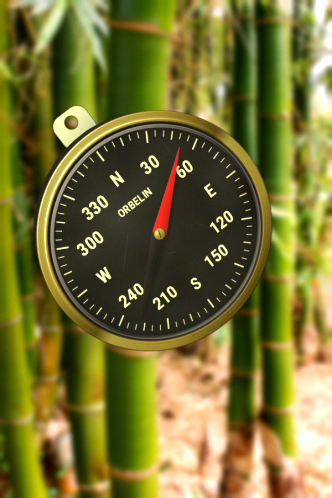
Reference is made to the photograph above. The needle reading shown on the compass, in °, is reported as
50 °
